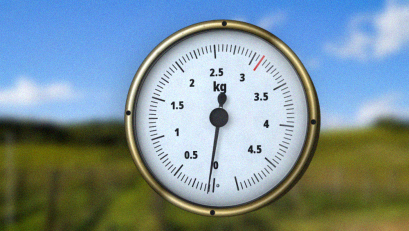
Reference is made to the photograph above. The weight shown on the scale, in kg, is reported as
0.05 kg
